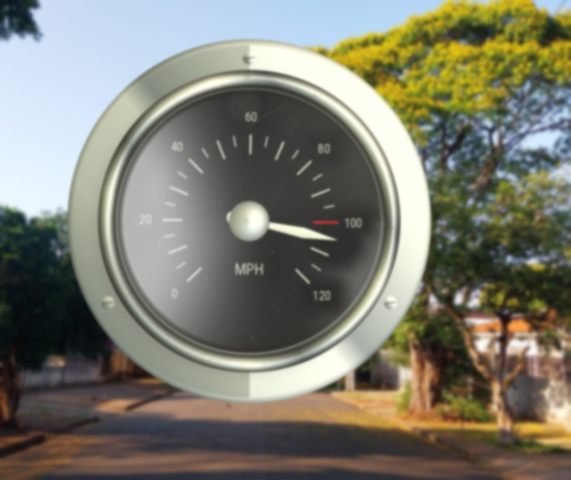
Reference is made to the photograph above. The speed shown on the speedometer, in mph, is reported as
105 mph
